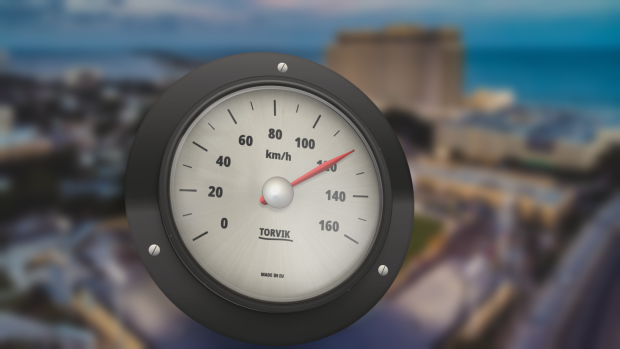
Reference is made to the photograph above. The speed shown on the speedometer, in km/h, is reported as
120 km/h
